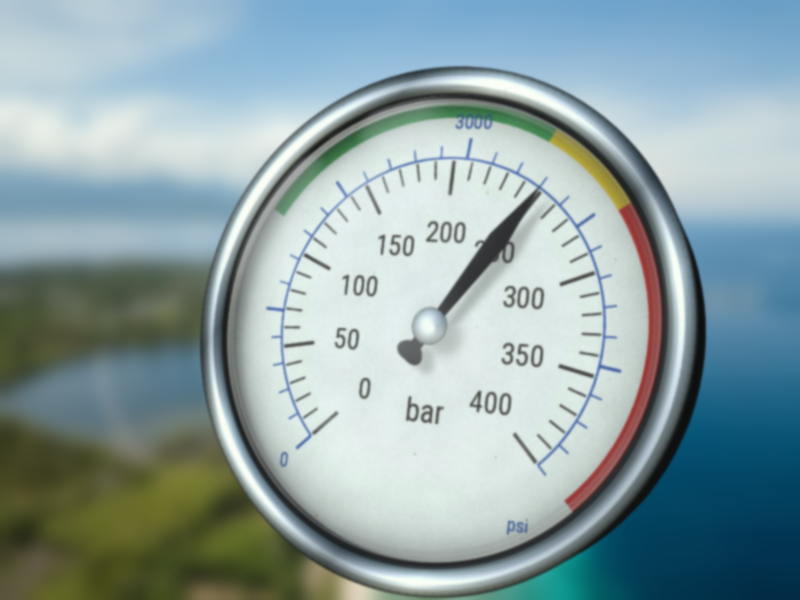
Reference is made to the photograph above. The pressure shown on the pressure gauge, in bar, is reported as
250 bar
